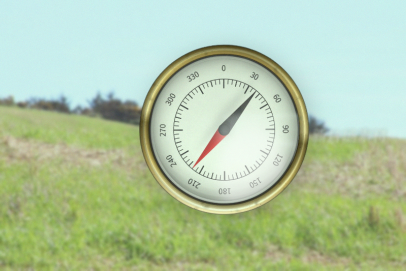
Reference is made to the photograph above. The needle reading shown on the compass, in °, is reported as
220 °
